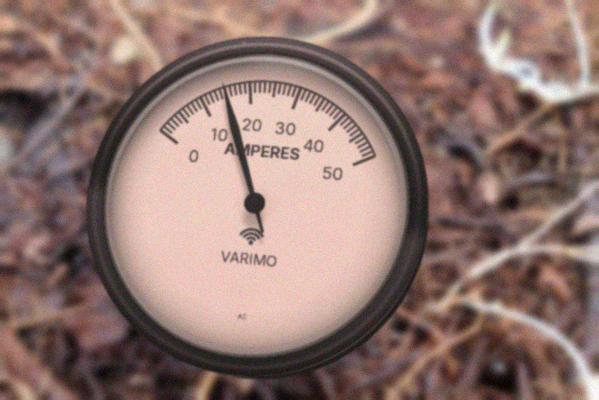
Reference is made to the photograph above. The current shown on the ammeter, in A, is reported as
15 A
